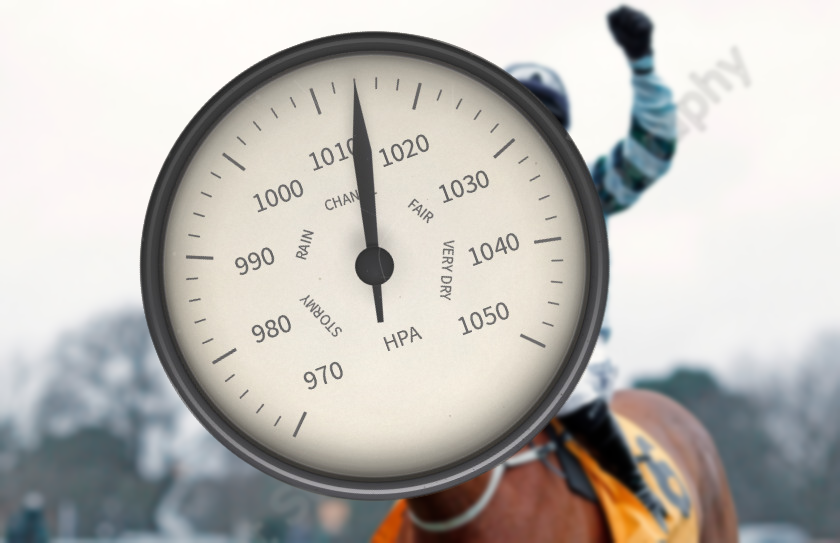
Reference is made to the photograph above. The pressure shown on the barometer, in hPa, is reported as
1014 hPa
